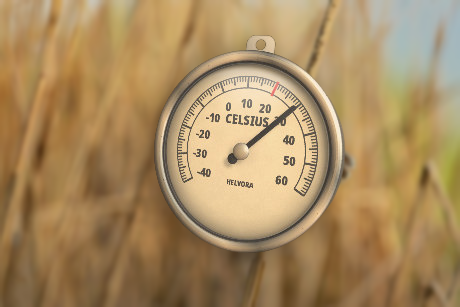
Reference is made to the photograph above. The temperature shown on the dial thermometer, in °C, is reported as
30 °C
